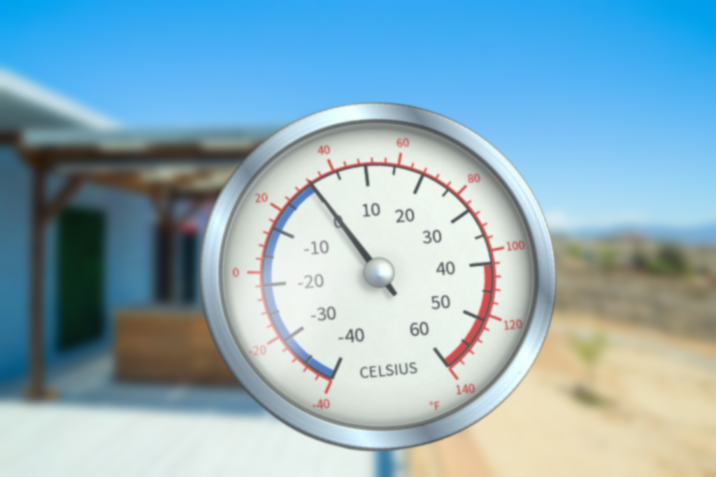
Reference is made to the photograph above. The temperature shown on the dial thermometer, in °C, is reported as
0 °C
